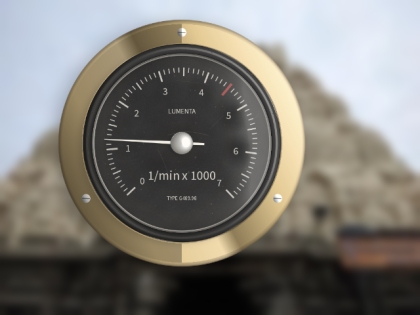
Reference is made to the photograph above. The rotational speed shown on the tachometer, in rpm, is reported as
1200 rpm
